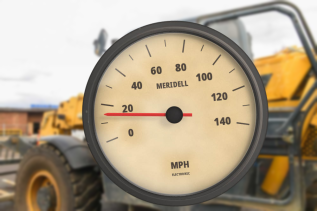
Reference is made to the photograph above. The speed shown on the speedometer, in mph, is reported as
15 mph
